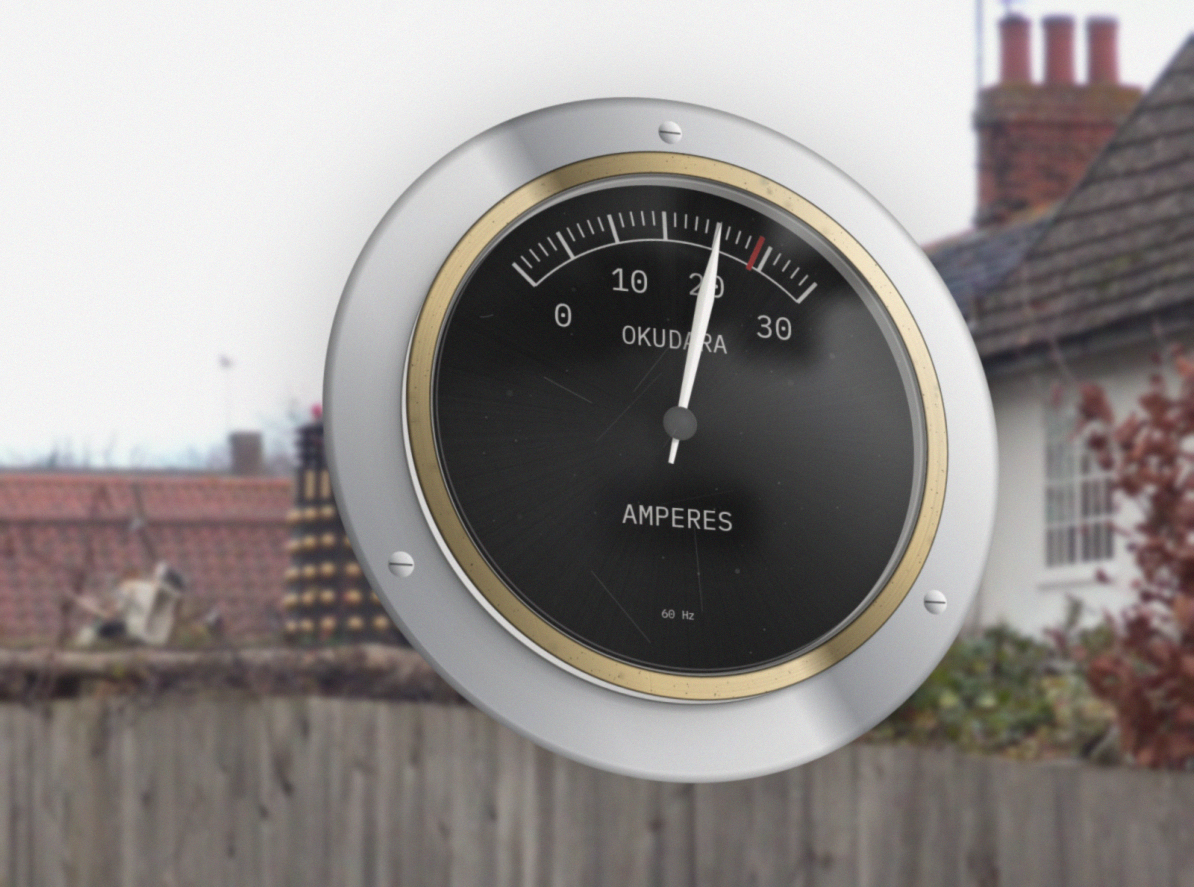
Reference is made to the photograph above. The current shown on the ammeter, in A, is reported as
20 A
